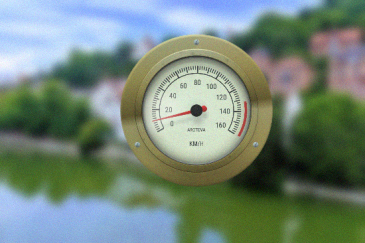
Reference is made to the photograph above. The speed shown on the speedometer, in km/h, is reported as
10 km/h
